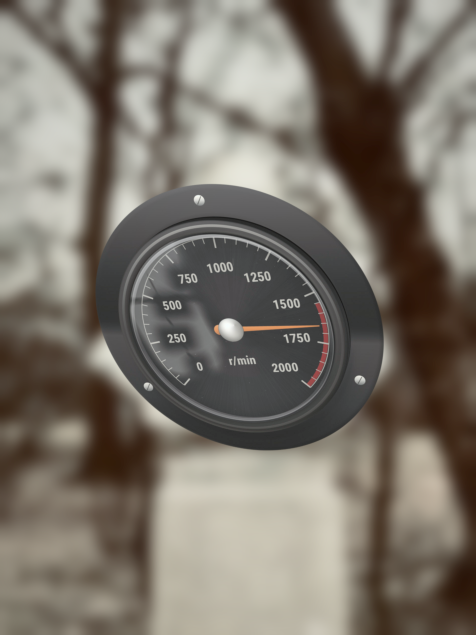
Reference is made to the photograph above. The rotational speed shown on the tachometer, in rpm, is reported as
1650 rpm
